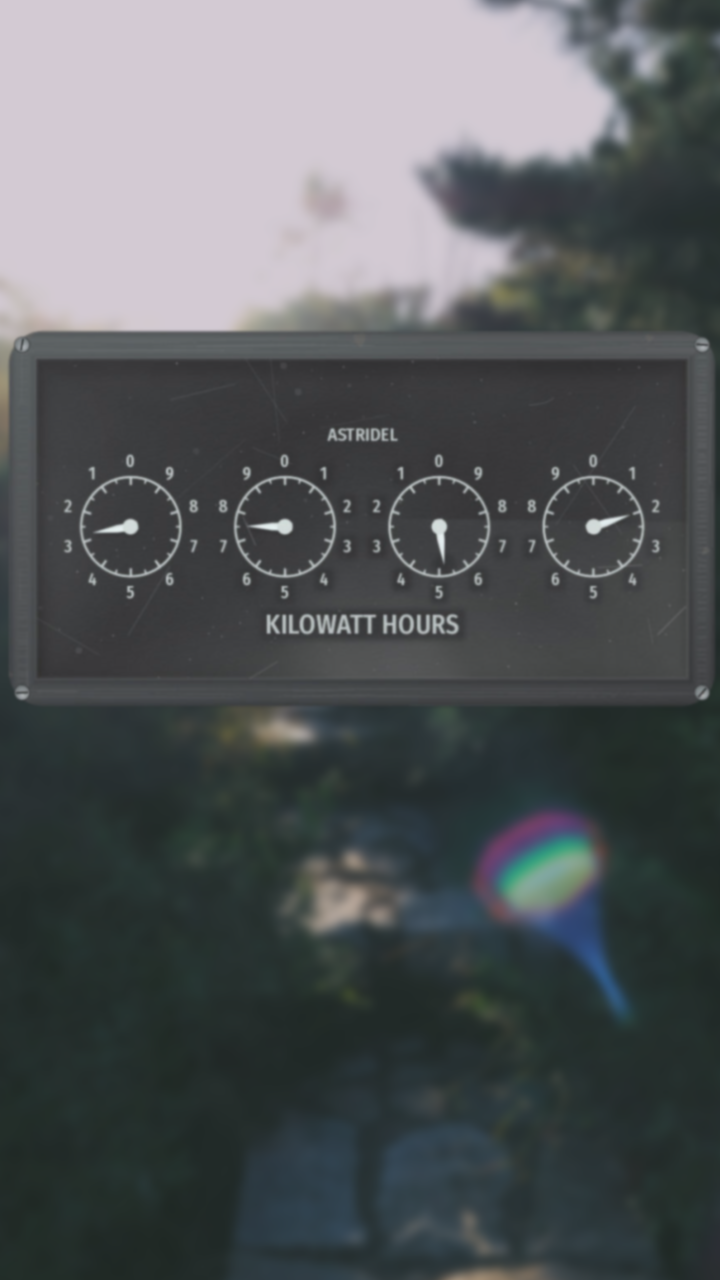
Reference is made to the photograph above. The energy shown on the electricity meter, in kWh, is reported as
2752 kWh
